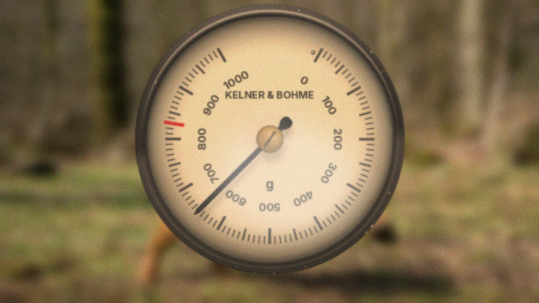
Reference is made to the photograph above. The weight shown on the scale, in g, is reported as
650 g
